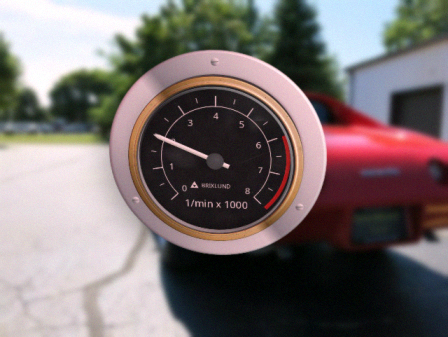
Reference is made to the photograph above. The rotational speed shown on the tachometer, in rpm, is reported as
2000 rpm
